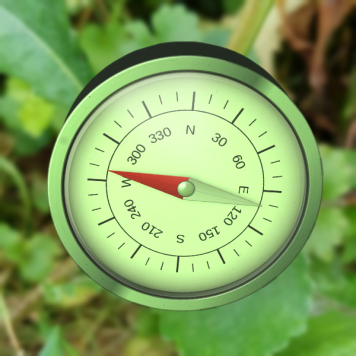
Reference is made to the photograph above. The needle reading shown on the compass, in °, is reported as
280 °
